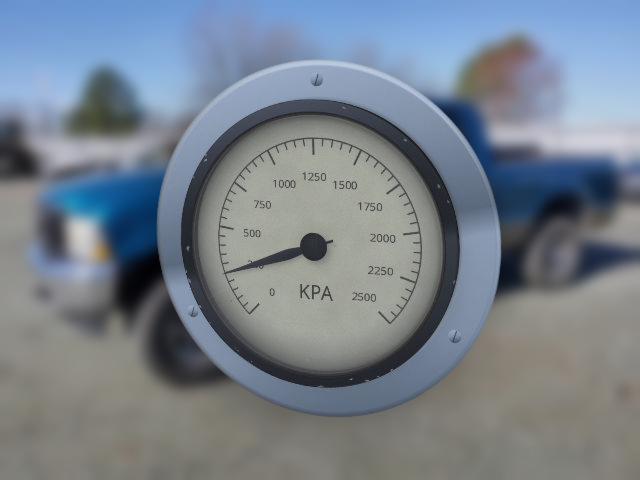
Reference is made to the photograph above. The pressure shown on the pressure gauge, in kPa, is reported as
250 kPa
